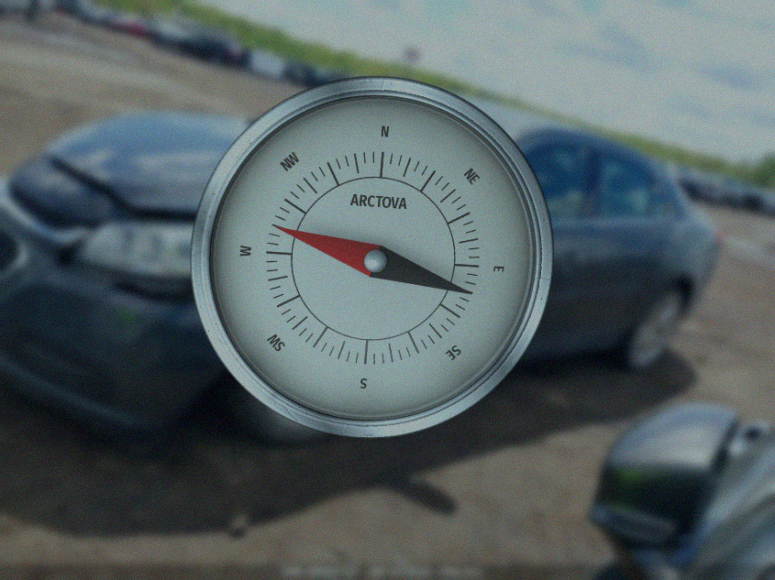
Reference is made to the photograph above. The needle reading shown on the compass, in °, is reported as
285 °
